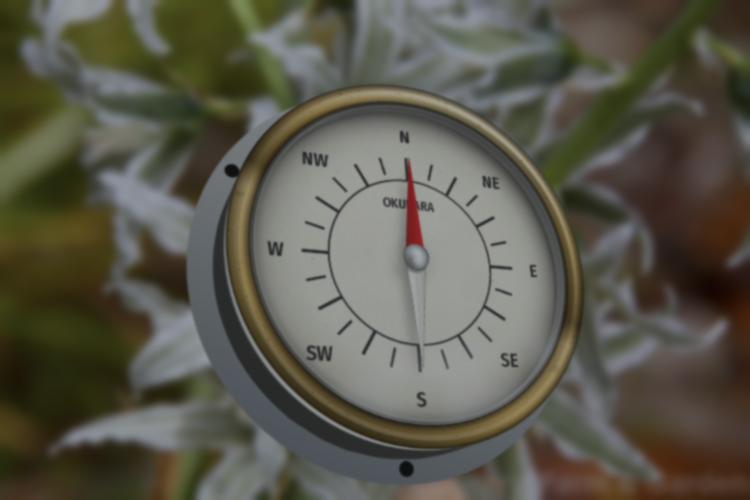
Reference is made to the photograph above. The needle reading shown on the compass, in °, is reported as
0 °
